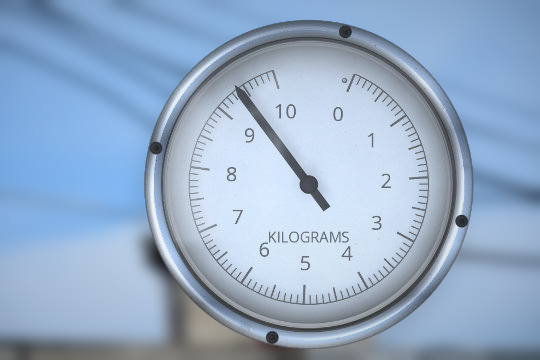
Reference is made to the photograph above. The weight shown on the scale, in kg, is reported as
9.4 kg
